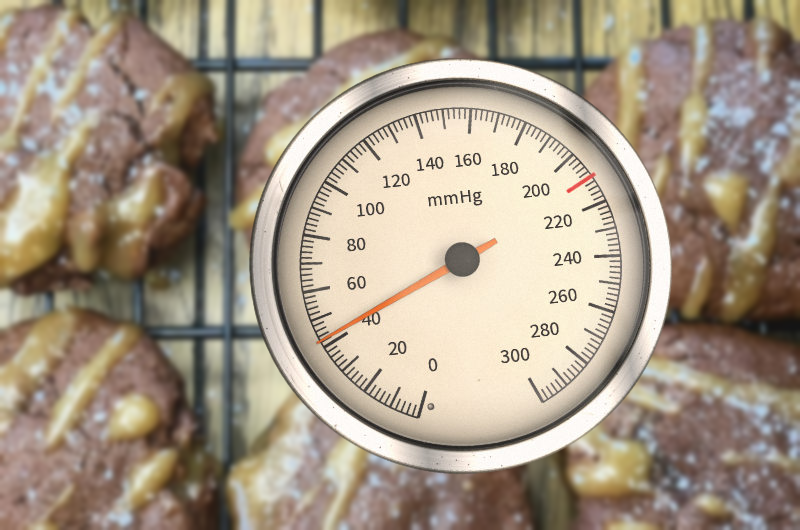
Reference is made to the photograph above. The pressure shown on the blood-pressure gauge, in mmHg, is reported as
42 mmHg
